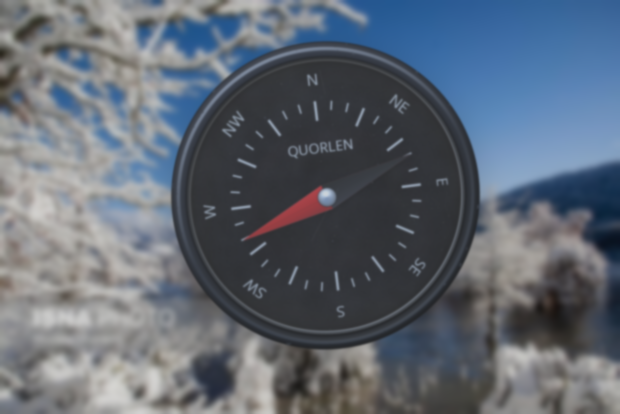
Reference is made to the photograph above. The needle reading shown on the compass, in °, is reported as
250 °
